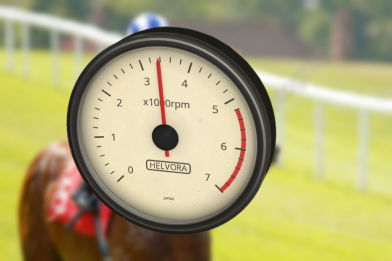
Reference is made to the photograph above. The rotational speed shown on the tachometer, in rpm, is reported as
3400 rpm
